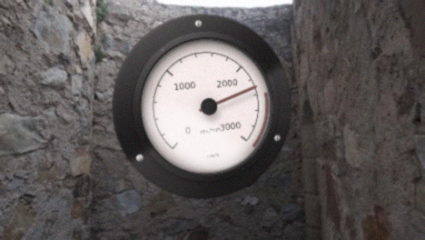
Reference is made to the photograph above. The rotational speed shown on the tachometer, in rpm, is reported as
2300 rpm
